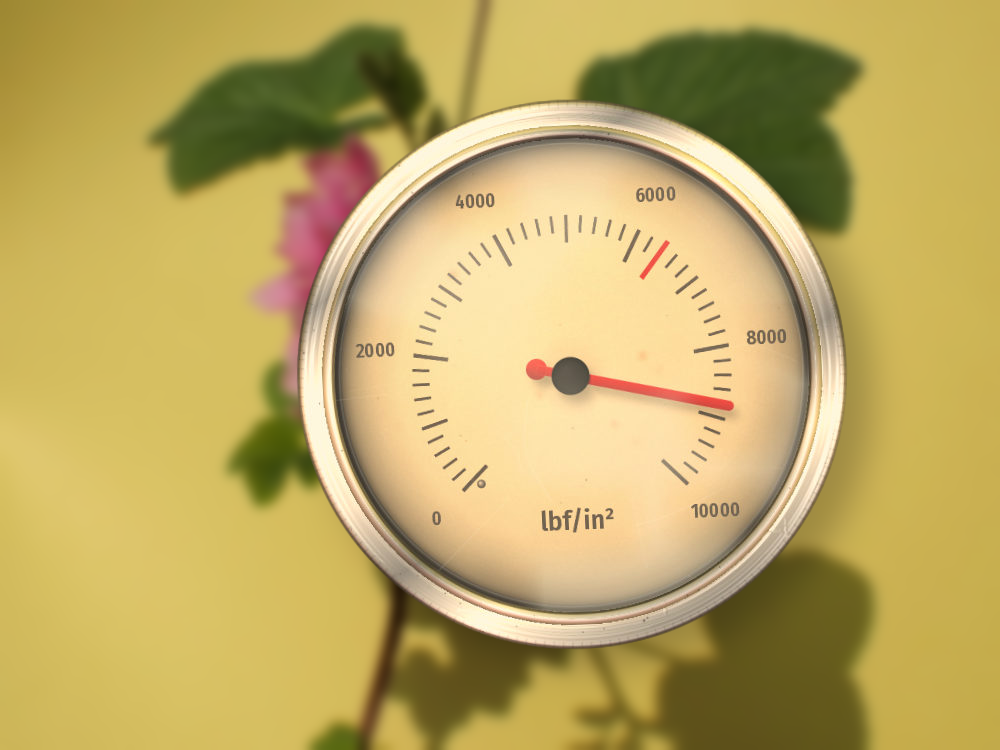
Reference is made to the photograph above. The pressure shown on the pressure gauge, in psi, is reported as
8800 psi
